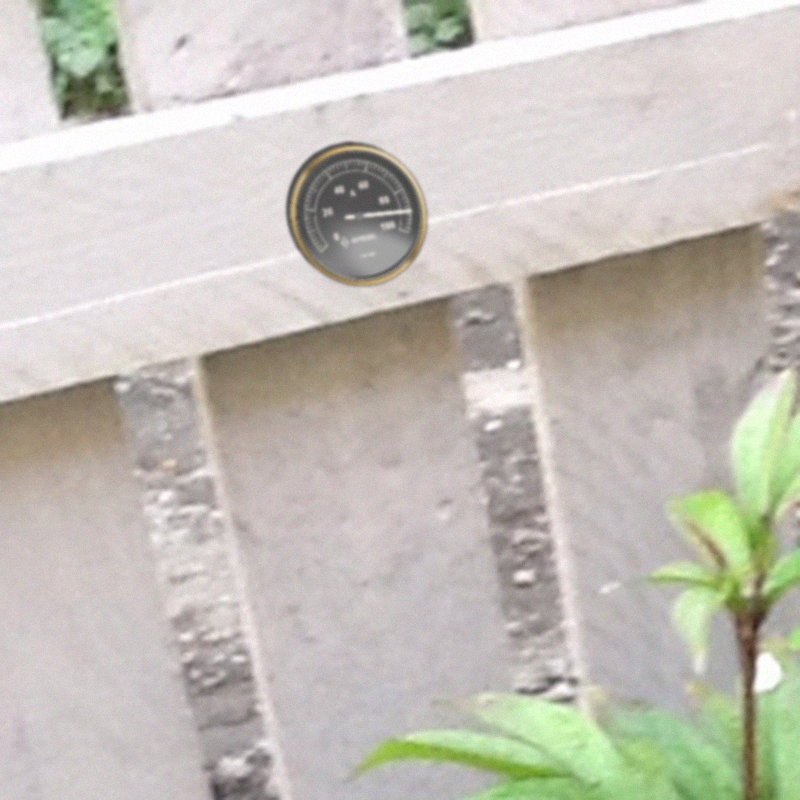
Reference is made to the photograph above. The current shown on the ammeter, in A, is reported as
90 A
